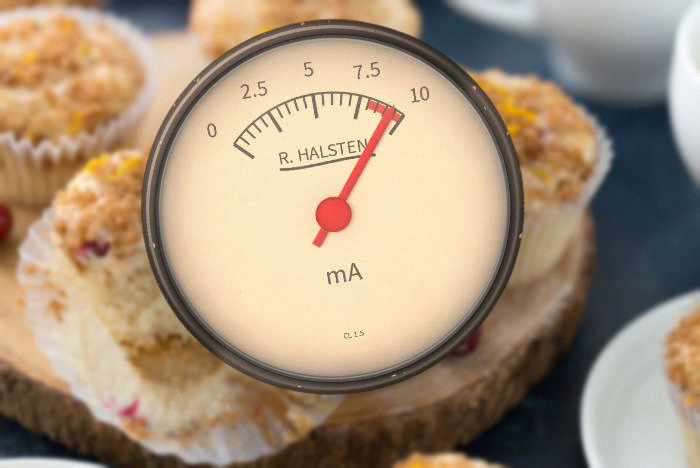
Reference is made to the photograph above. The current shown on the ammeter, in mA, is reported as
9.25 mA
